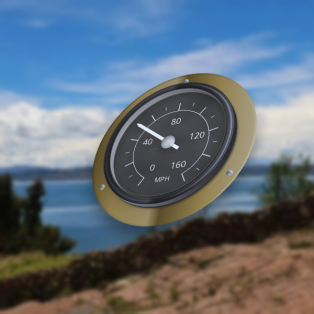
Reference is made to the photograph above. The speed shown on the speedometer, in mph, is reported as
50 mph
